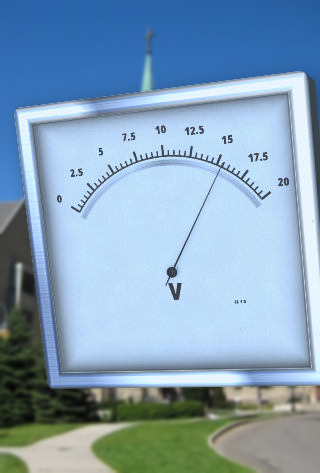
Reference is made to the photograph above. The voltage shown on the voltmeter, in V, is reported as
15.5 V
